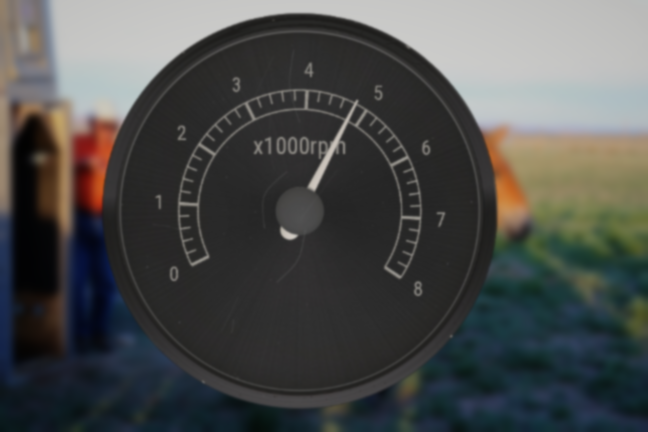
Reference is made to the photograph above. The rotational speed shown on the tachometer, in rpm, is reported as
4800 rpm
